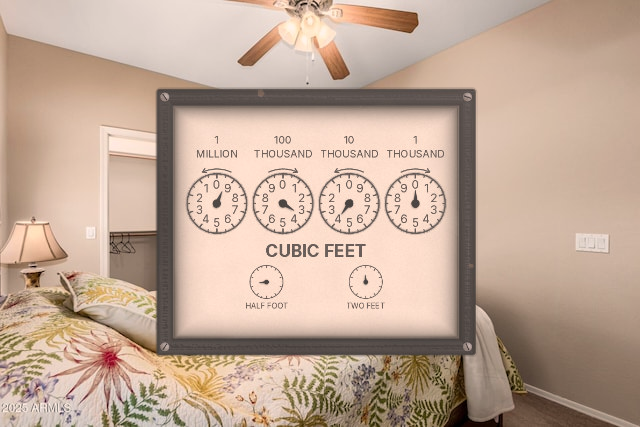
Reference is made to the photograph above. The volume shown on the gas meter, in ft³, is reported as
934000 ft³
